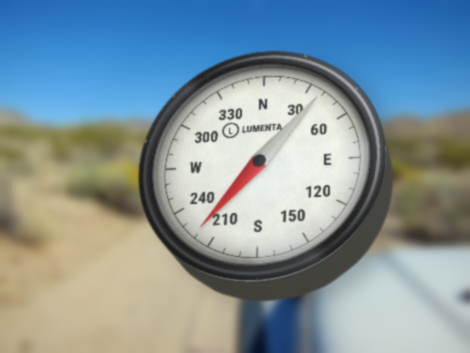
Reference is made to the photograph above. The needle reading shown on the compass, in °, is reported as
220 °
